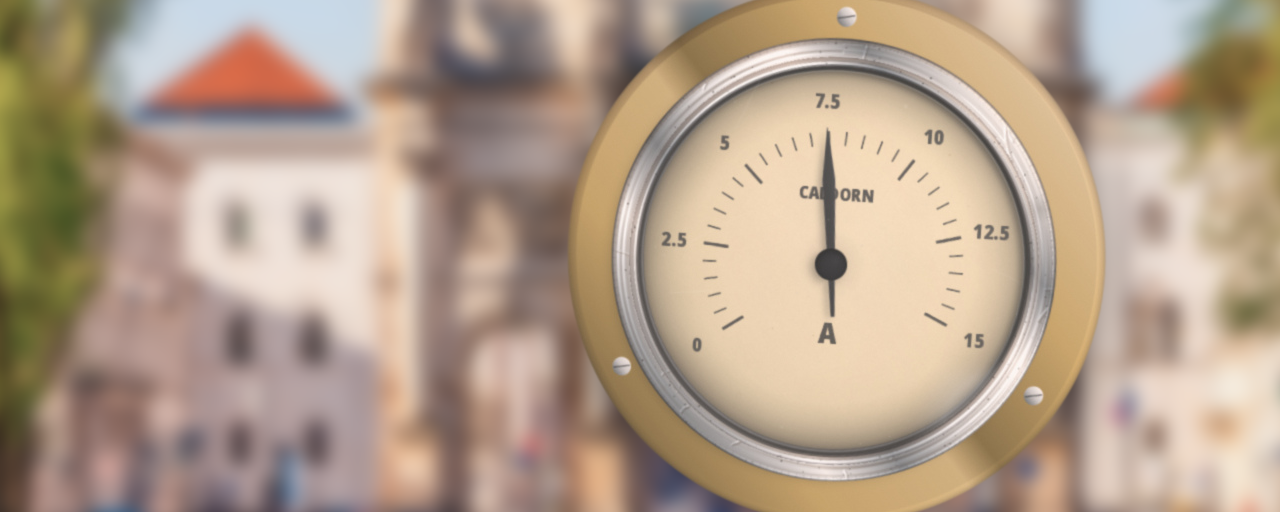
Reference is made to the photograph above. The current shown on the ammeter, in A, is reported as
7.5 A
